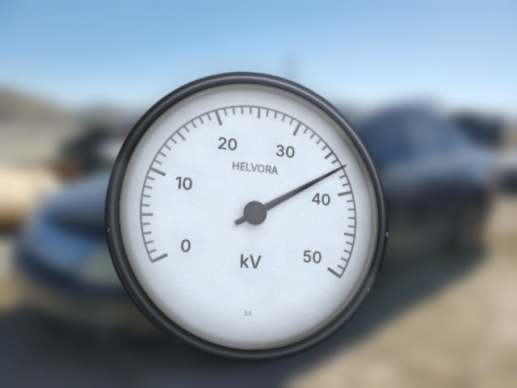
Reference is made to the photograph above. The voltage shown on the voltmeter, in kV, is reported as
37 kV
